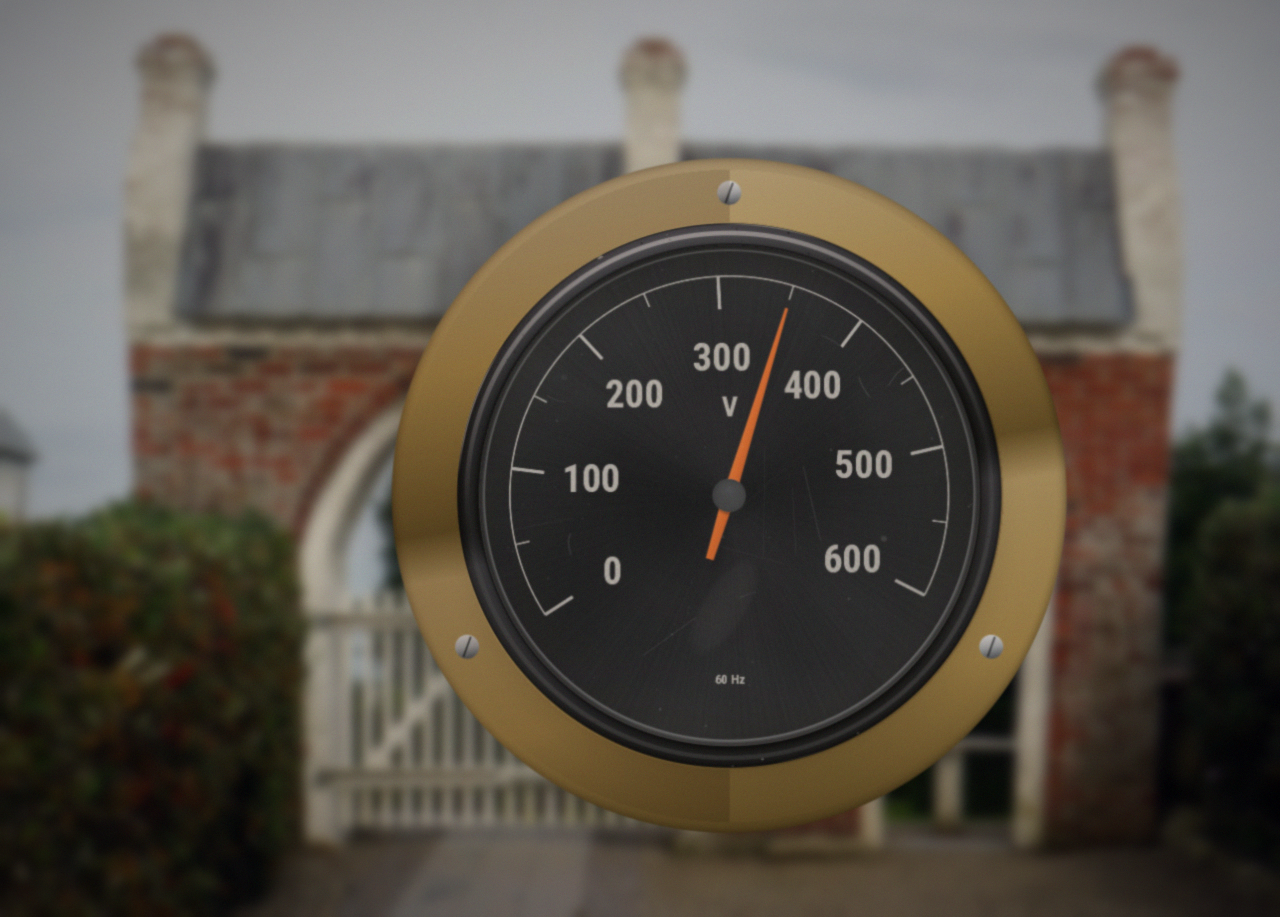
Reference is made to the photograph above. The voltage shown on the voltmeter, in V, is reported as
350 V
